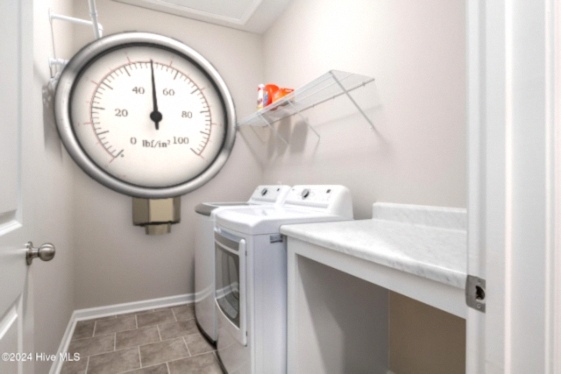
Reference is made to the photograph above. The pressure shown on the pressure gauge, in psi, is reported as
50 psi
